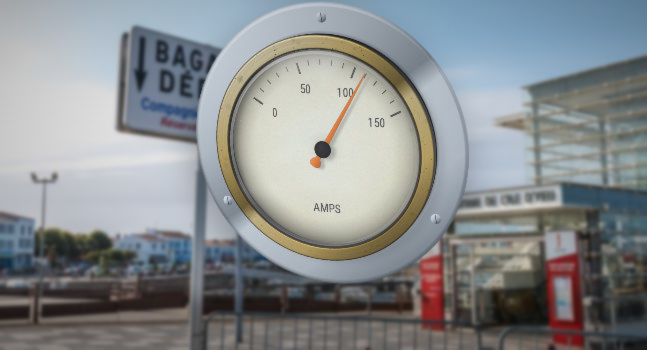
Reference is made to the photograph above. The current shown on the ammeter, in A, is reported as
110 A
